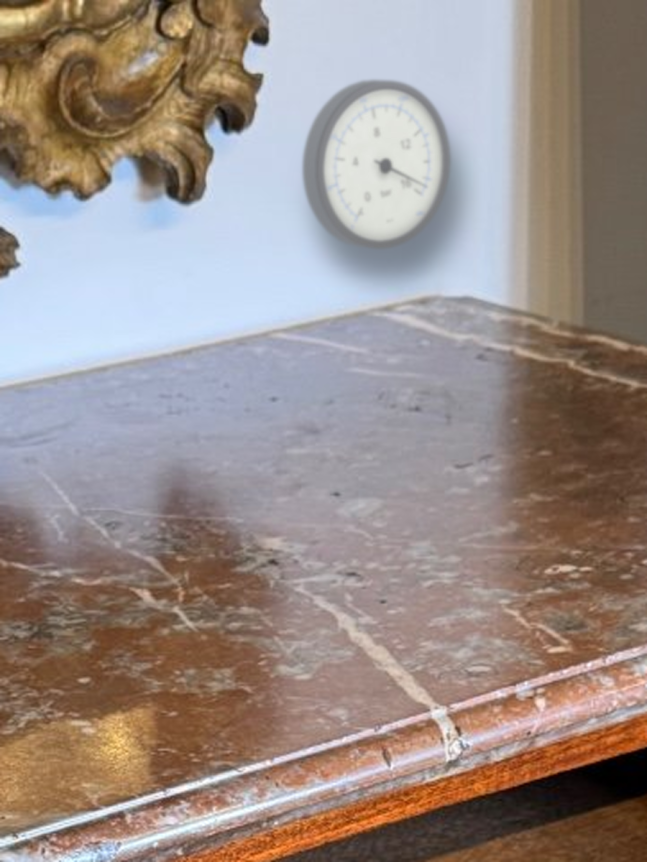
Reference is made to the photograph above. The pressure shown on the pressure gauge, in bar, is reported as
15.5 bar
